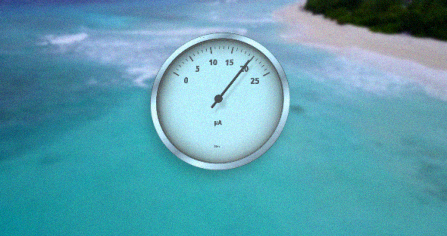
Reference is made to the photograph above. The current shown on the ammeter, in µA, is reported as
20 µA
